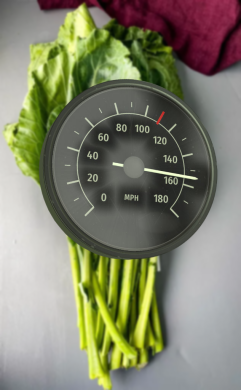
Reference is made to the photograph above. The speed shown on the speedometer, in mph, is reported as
155 mph
